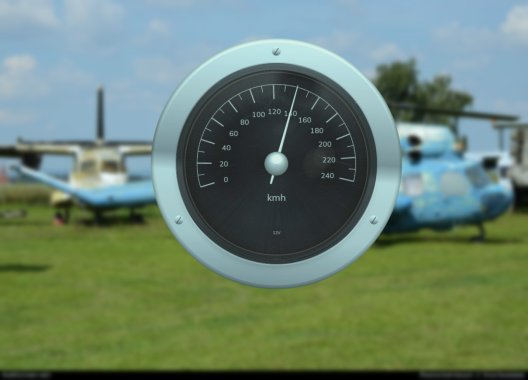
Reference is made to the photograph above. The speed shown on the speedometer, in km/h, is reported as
140 km/h
